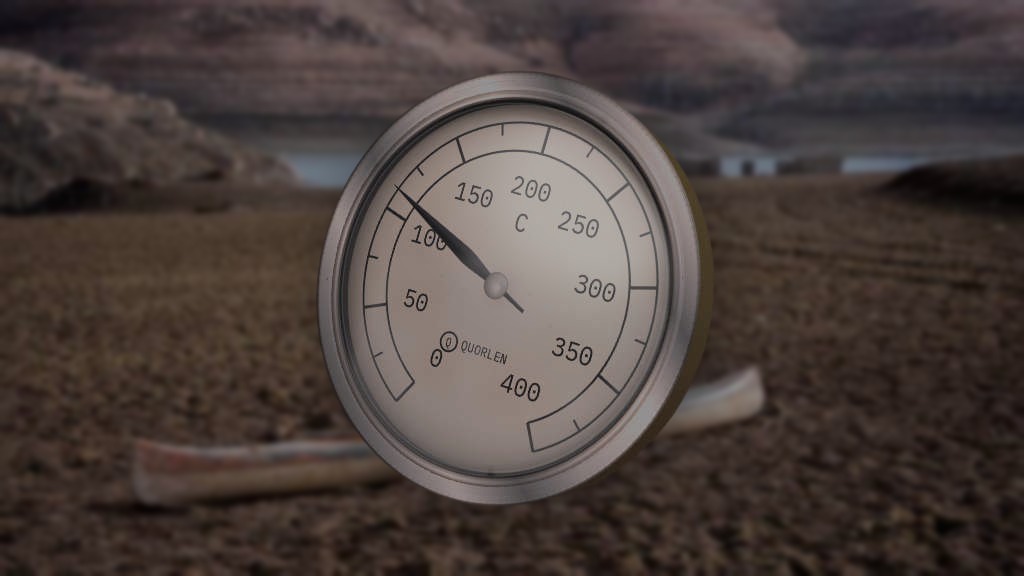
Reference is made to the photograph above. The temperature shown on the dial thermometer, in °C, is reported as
112.5 °C
